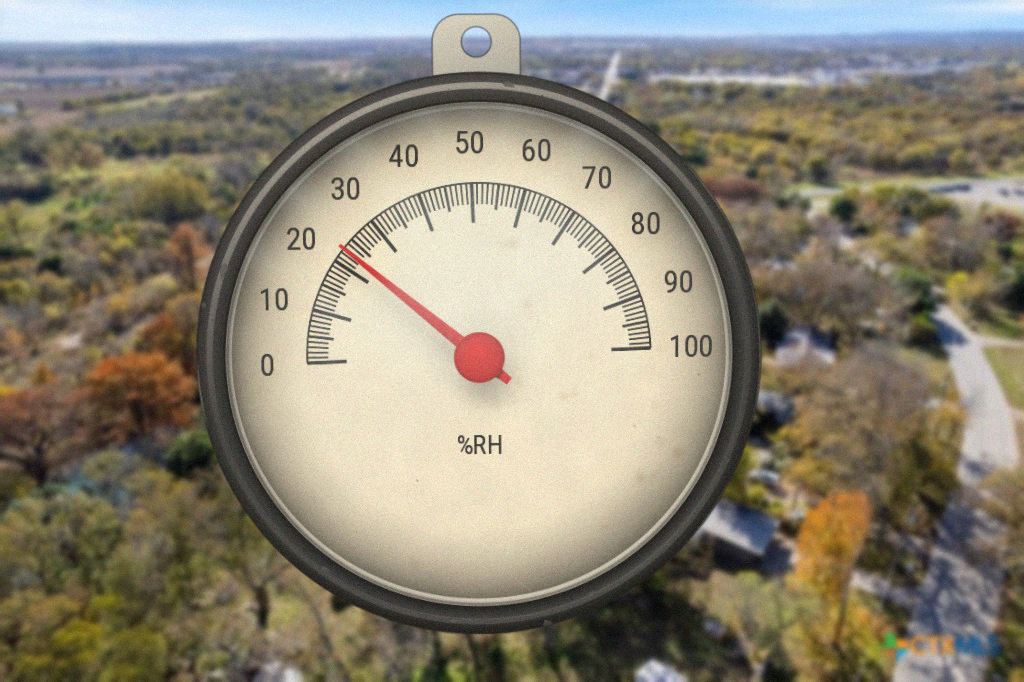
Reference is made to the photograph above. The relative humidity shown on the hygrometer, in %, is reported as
23 %
